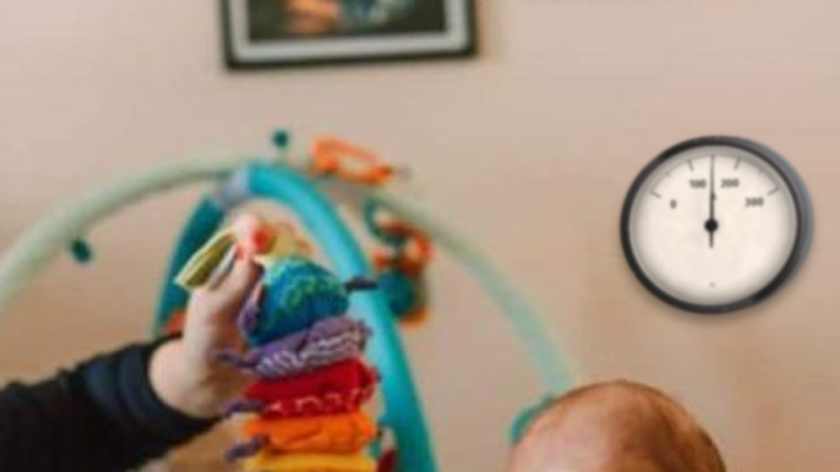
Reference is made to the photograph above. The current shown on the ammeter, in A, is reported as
150 A
